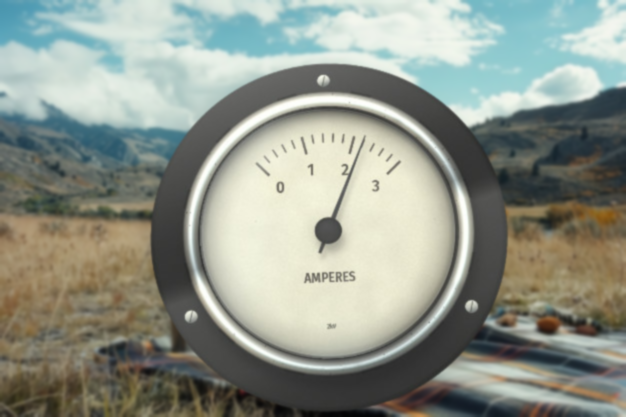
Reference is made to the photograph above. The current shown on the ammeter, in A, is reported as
2.2 A
